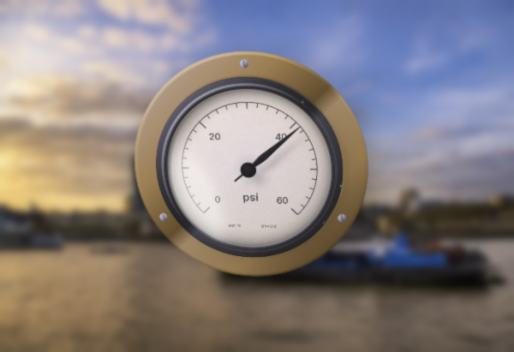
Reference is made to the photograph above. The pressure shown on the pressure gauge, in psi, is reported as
41 psi
